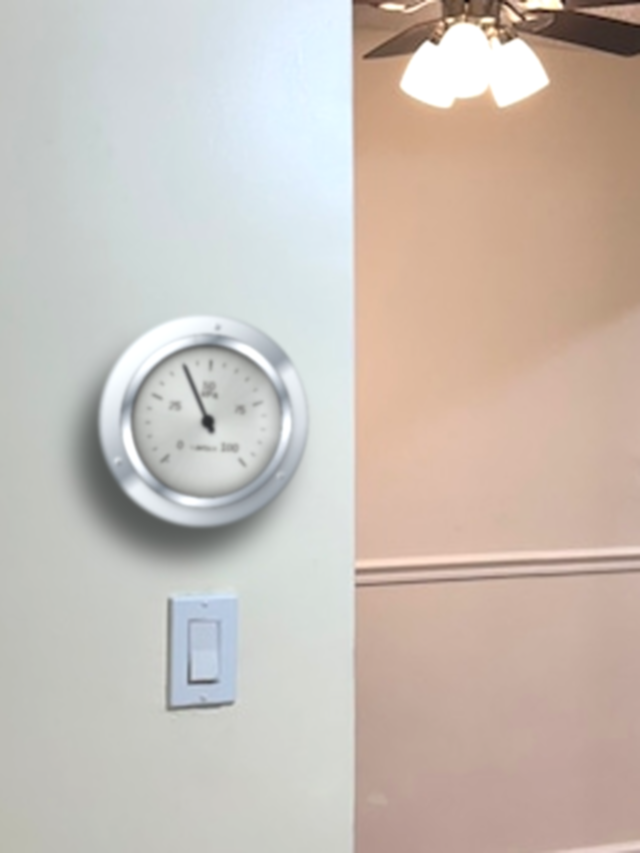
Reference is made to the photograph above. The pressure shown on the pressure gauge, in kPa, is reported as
40 kPa
